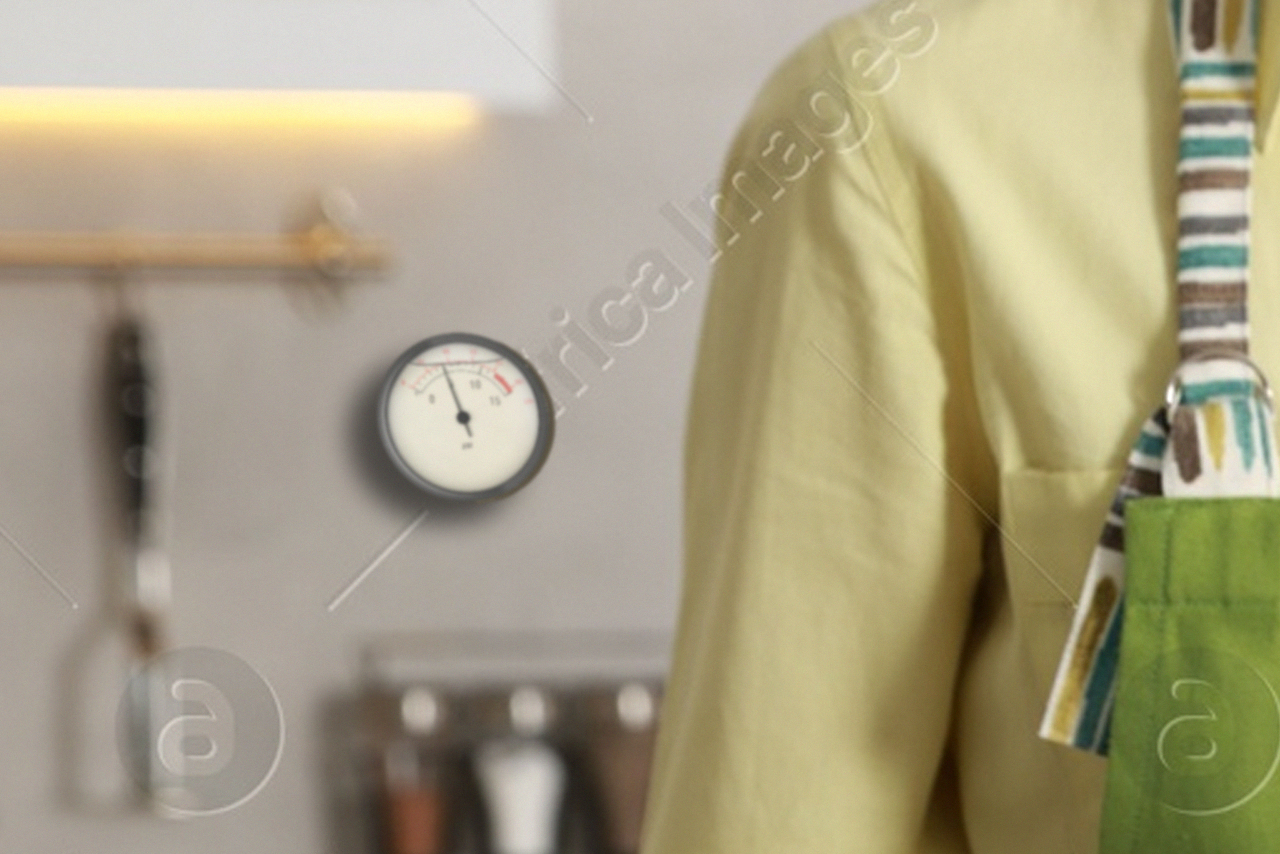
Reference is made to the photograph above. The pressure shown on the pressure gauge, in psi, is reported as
5 psi
